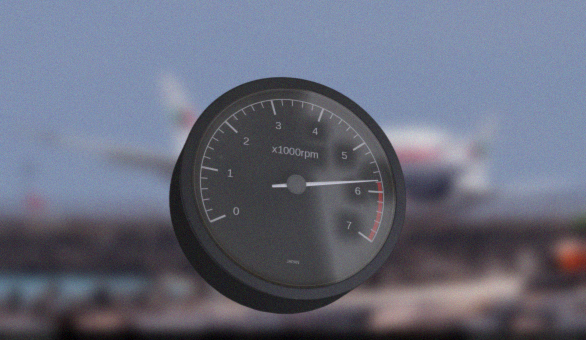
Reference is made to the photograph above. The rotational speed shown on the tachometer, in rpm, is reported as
5800 rpm
